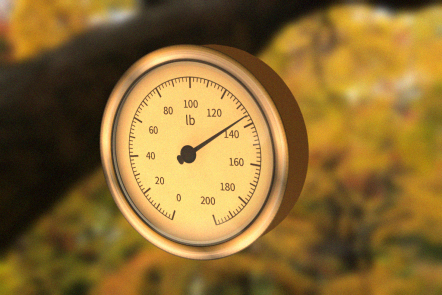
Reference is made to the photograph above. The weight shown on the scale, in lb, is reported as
136 lb
